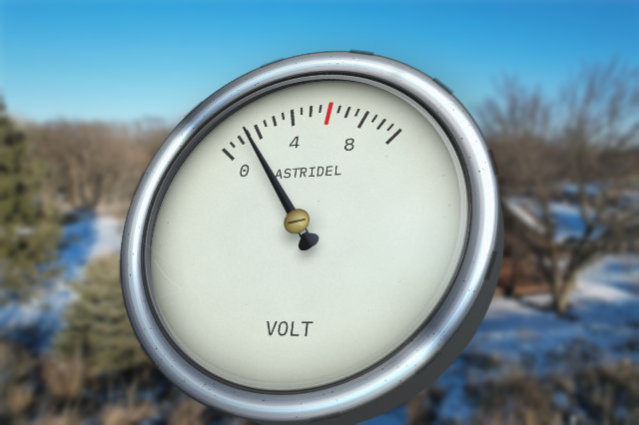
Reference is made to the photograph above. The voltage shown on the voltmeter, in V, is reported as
1.5 V
